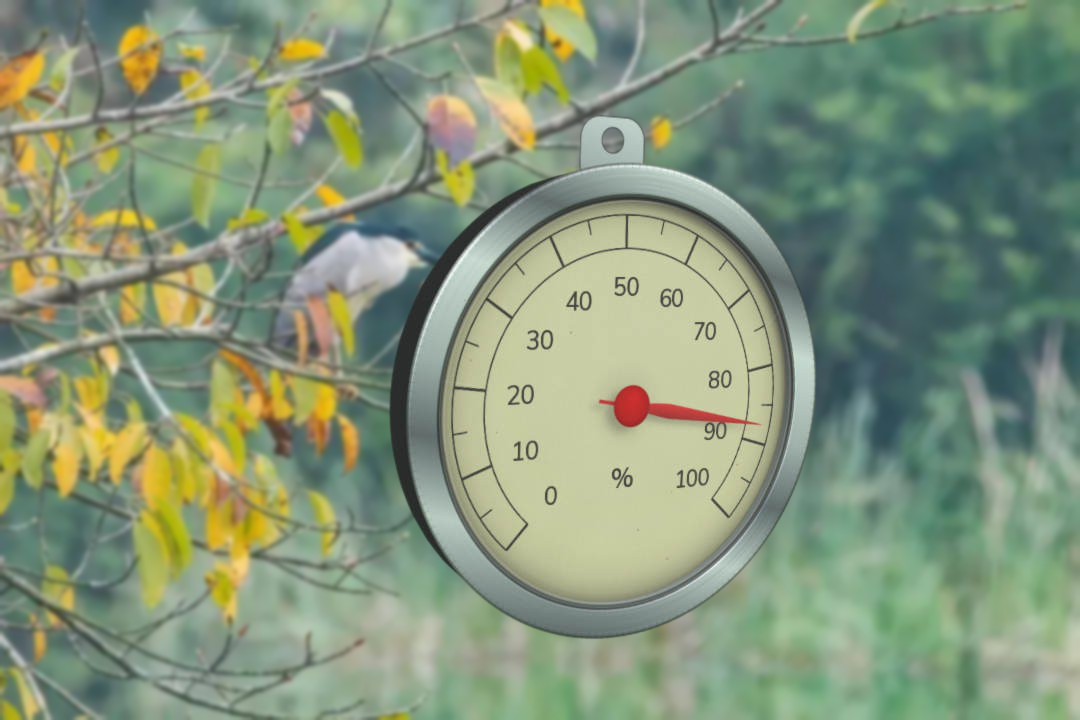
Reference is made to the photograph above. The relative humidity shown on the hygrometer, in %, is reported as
87.5 %
